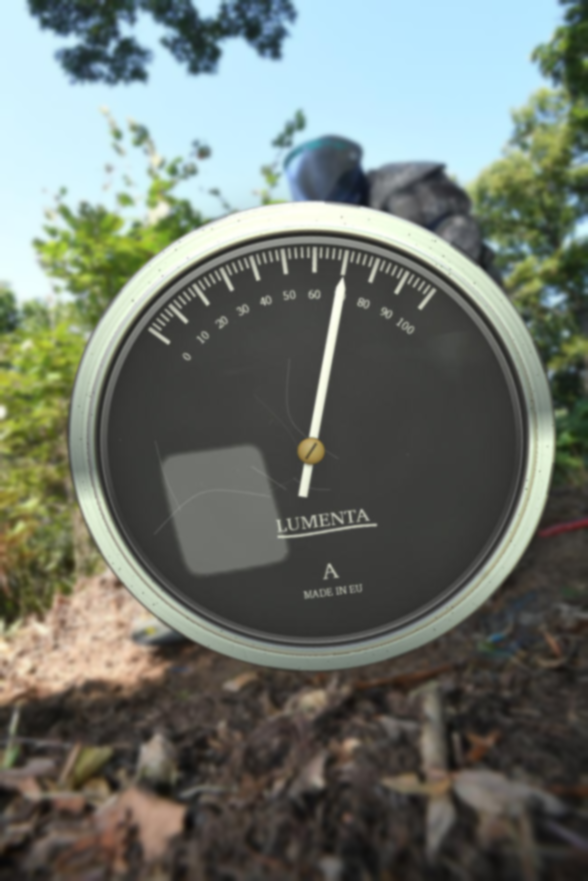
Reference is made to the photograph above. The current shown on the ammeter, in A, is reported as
70 A
